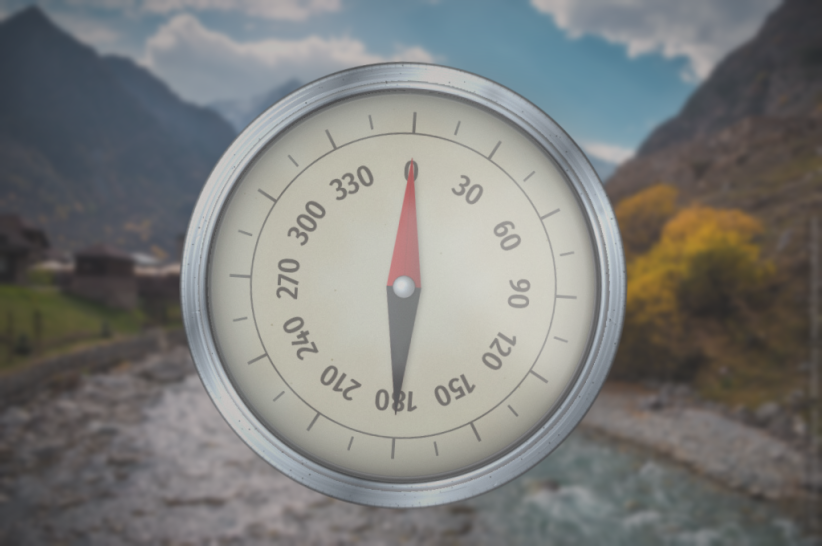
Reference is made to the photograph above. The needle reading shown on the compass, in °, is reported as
0 °
